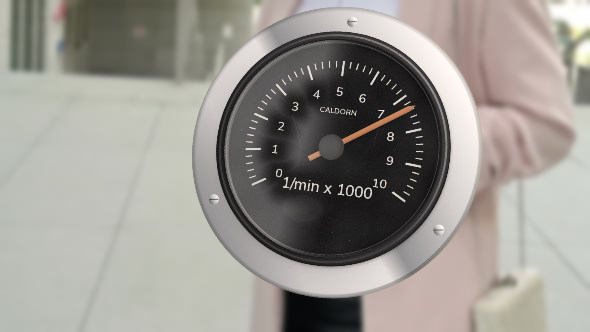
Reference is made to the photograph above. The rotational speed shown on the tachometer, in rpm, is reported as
7400 rpm
